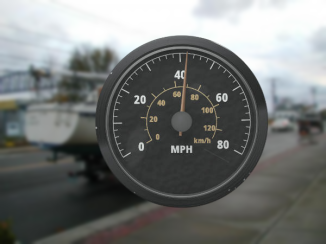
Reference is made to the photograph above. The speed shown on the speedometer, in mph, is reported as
42 mph
